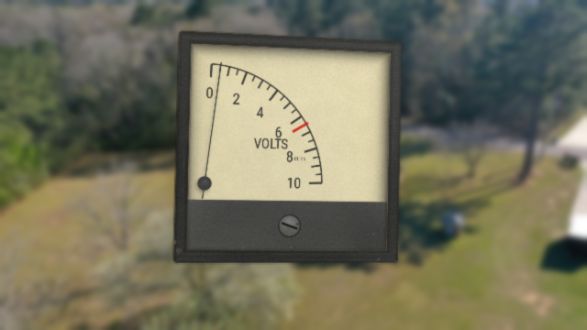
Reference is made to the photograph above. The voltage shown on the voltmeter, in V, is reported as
0.5 V
